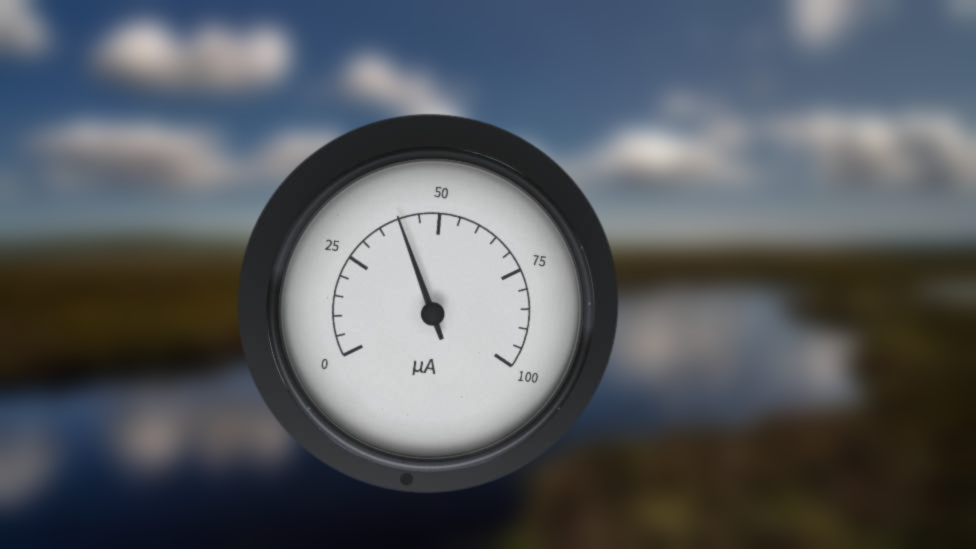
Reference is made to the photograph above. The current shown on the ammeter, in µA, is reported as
40 µA
